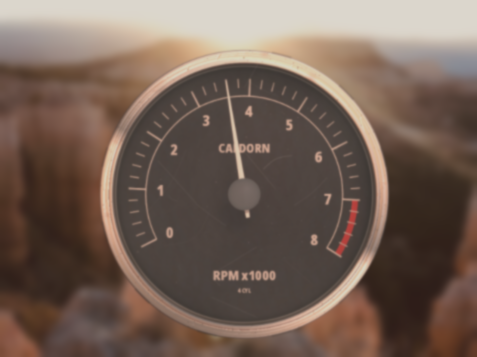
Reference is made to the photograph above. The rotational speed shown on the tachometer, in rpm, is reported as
3600 rpm
